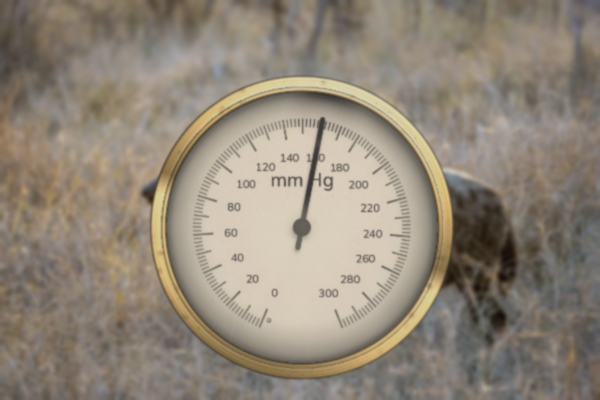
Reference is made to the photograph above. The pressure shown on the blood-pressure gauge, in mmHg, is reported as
160 mmHg
